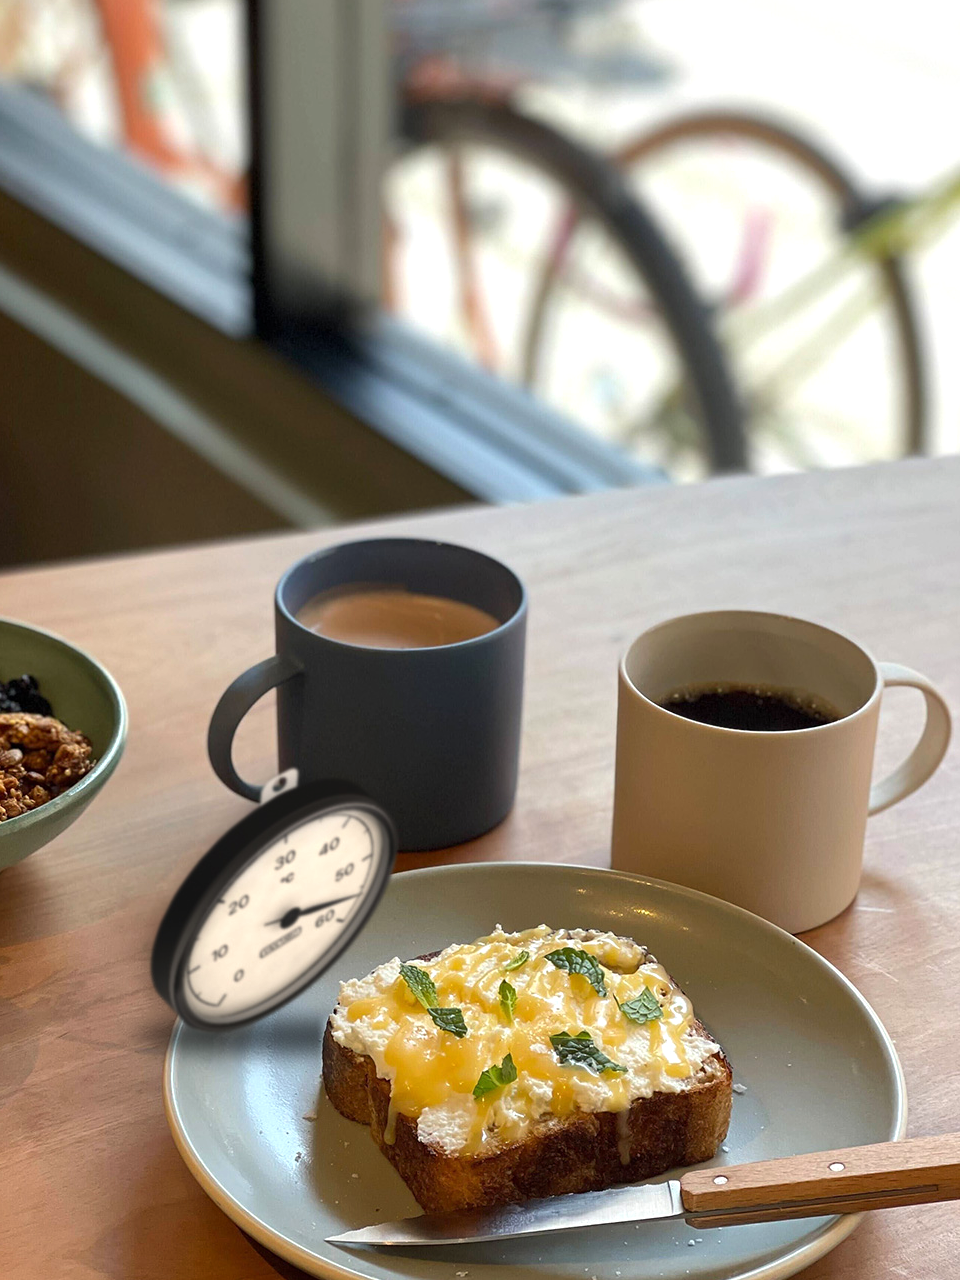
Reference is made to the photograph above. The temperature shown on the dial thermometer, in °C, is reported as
55 °C
